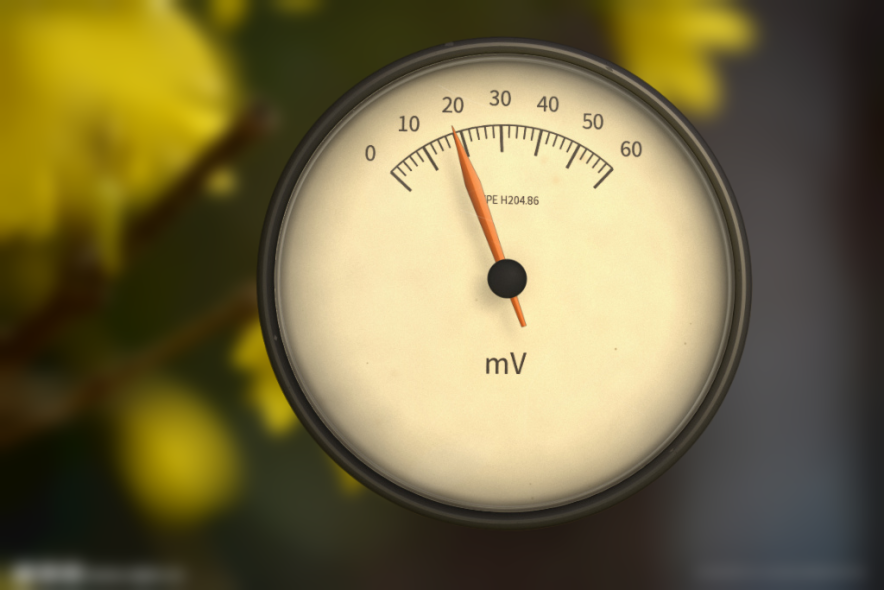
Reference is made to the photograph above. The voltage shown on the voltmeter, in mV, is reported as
18 mV
